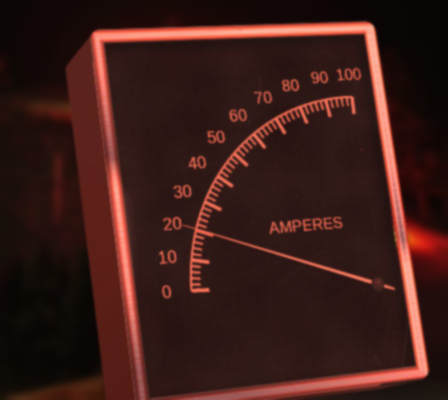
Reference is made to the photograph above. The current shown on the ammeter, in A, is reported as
20 A
